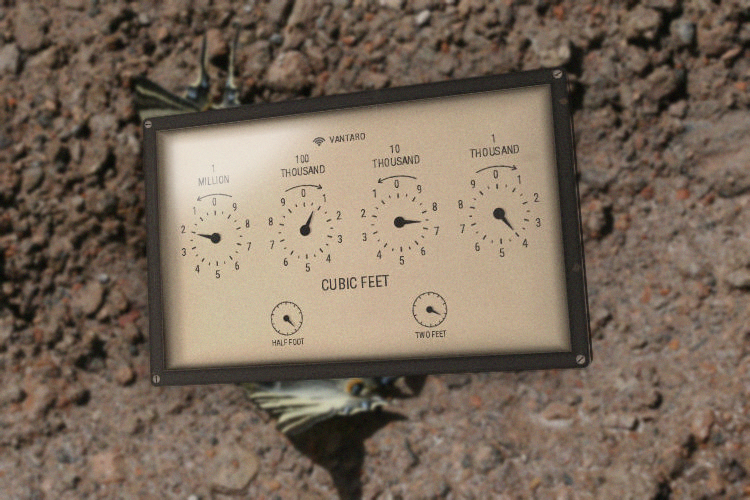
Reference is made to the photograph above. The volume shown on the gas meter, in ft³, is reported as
207400 ft³
